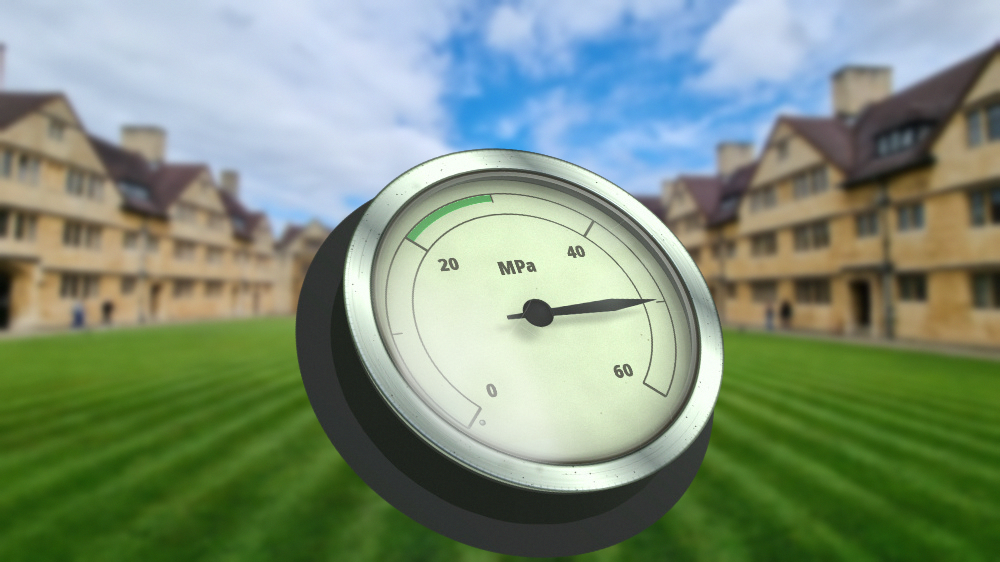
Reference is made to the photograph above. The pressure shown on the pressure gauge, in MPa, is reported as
50 MPa
